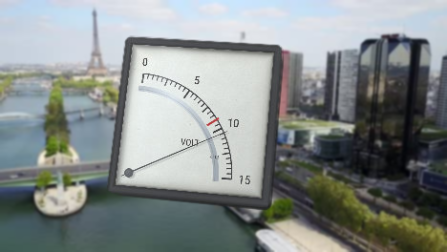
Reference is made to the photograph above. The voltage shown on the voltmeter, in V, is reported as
10.5 V
